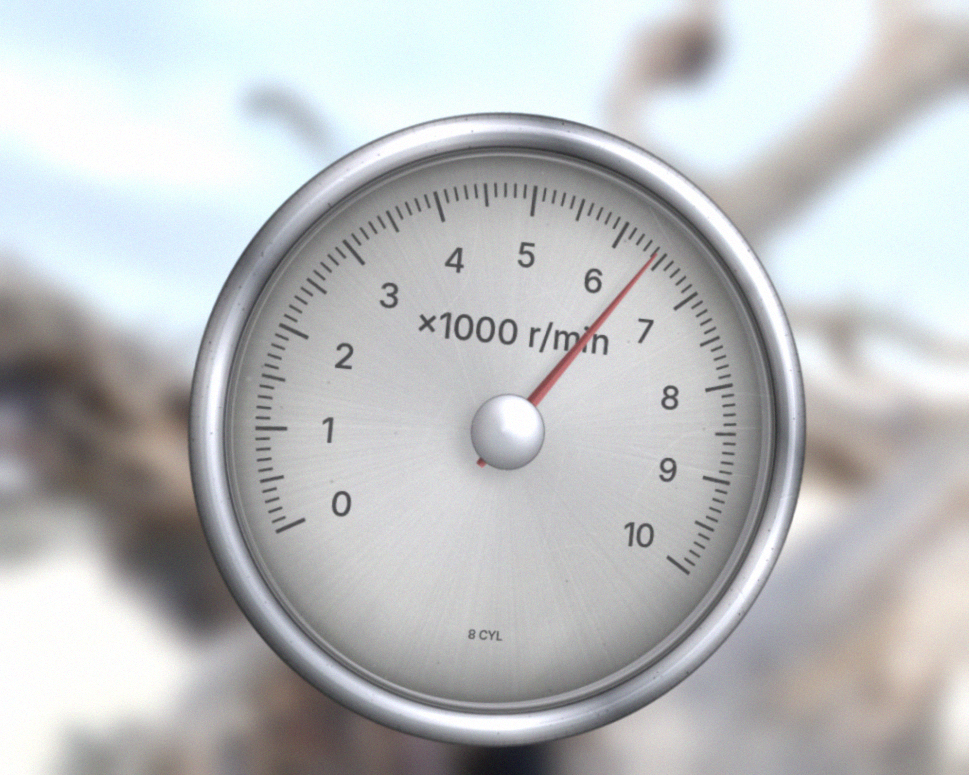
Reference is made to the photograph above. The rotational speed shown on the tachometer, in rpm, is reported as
6400 rpm
